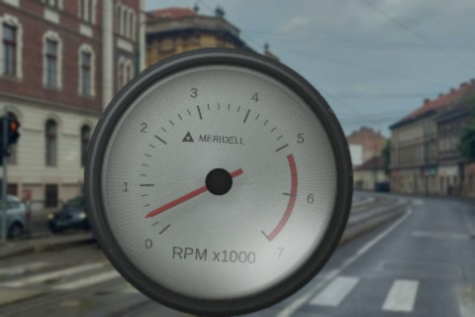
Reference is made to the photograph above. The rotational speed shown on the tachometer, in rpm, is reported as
400 rpm
